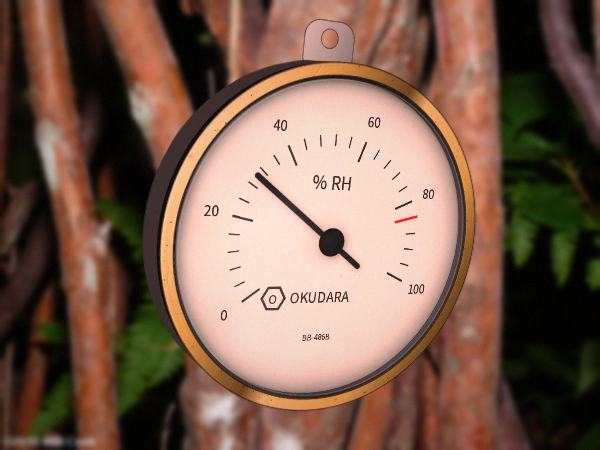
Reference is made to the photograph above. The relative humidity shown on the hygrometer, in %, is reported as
30 %
